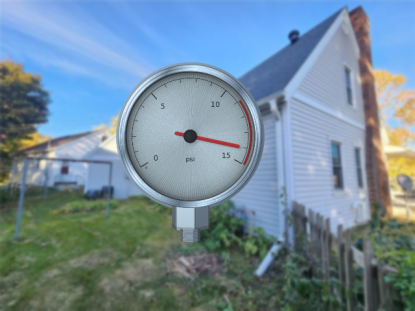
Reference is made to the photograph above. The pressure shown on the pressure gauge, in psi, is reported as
14 psi
